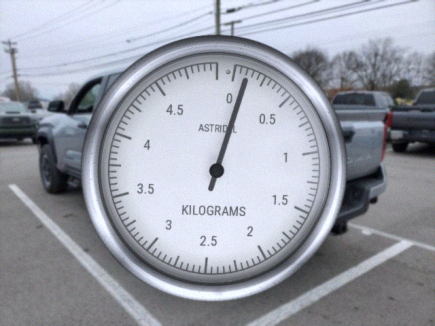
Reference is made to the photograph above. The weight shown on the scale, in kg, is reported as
0.1 kg
